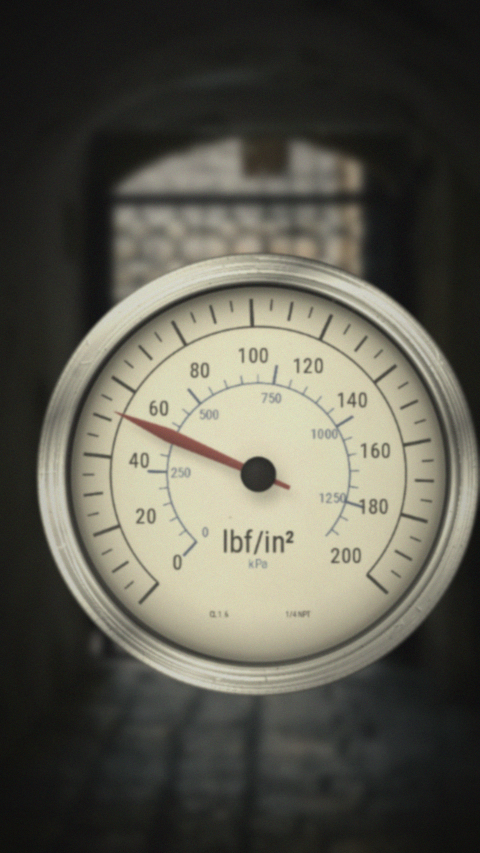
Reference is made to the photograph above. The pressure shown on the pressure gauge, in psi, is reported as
52.5 psi
